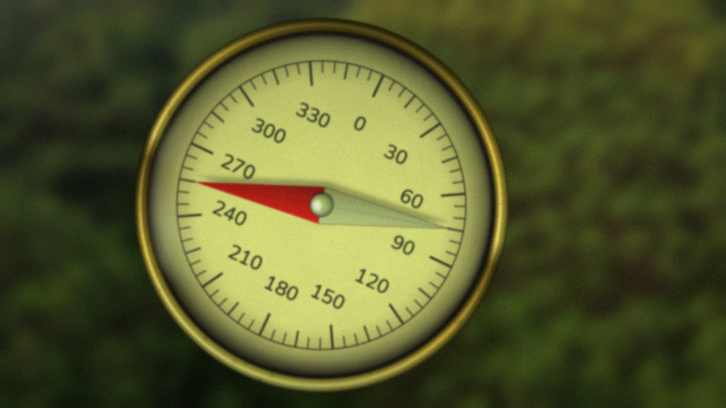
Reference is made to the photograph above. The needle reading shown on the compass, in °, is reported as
255 °
